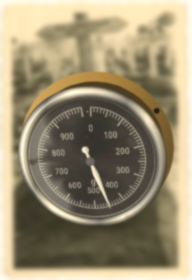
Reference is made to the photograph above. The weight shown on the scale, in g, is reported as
450 g
